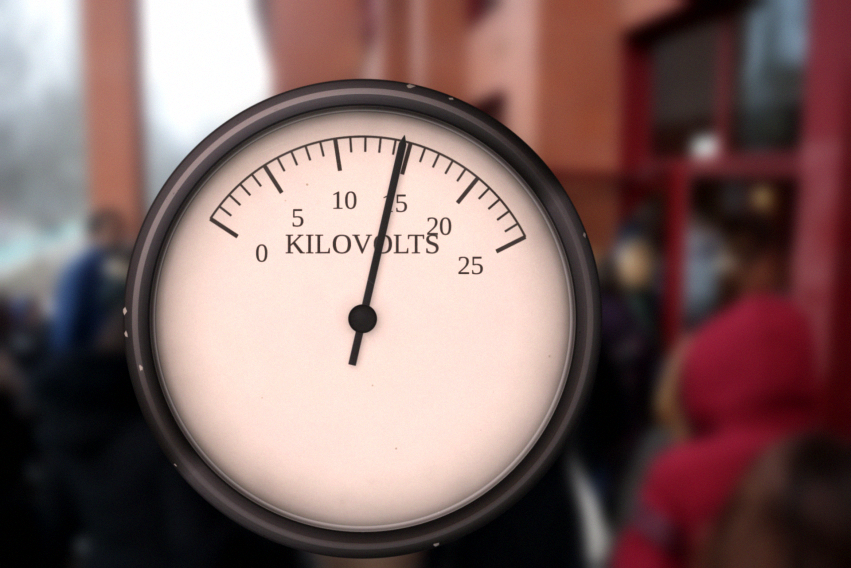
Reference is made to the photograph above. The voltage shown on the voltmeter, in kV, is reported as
14.5 kV
